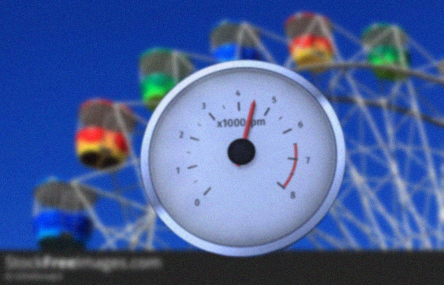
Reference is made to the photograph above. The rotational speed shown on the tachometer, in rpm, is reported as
4500 rpm
